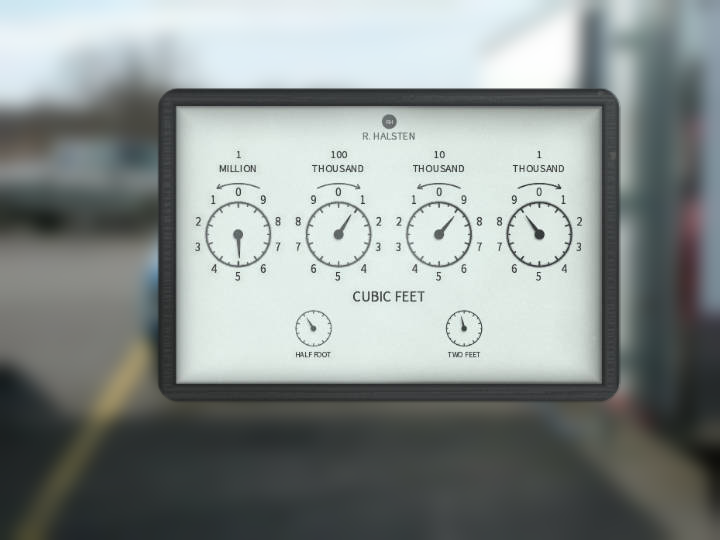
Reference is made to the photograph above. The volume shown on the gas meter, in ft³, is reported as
508900 ft³
